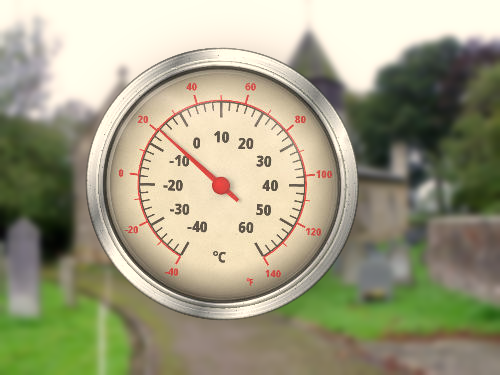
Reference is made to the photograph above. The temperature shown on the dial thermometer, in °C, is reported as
-6 °C
